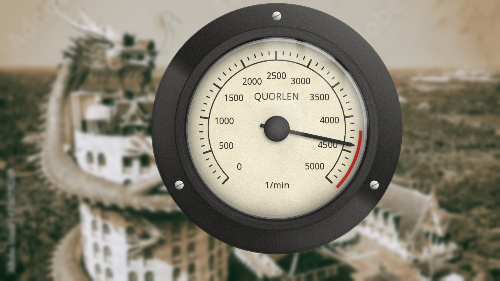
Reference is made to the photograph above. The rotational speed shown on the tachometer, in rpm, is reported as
4400 rpm
